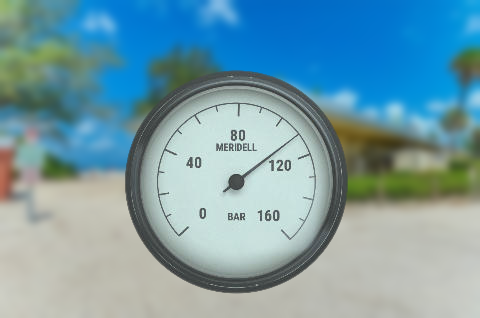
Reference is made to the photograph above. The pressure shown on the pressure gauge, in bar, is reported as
110 bar
